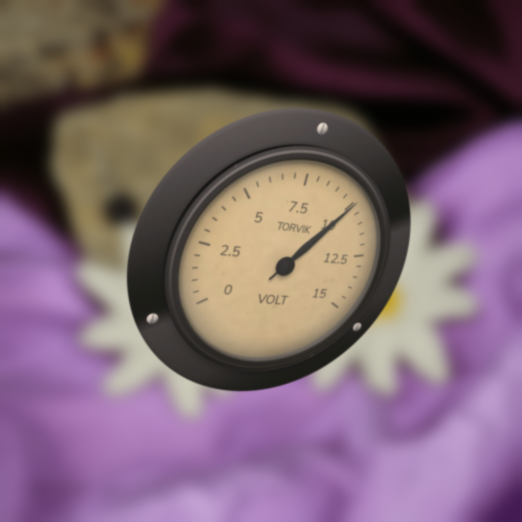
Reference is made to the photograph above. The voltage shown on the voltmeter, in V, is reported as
10 V
